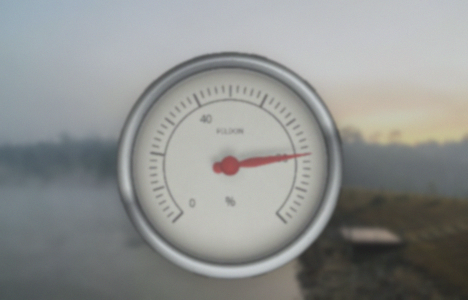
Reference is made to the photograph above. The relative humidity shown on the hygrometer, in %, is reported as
80 %
